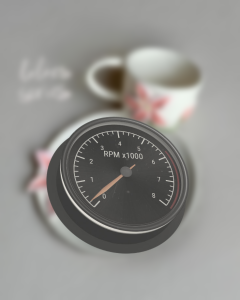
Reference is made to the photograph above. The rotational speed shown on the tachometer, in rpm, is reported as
200 rpm
